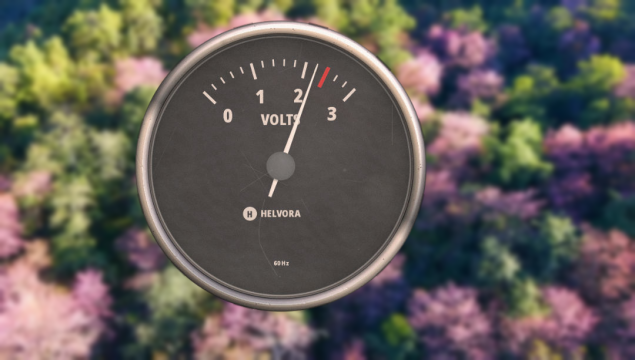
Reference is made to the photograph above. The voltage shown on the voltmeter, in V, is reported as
2.2 V
